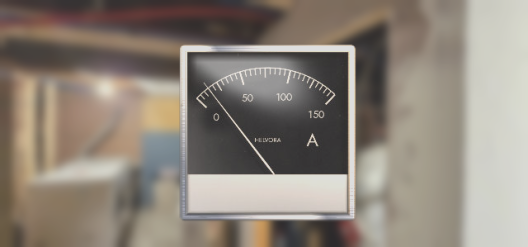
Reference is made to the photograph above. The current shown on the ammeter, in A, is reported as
15 A
